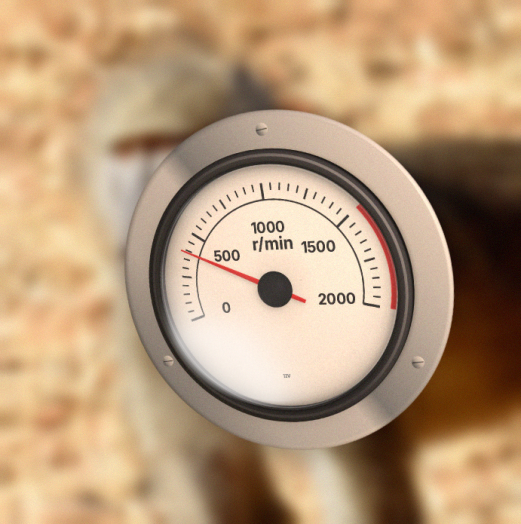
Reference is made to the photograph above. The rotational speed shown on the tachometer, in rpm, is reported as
400 rpm
